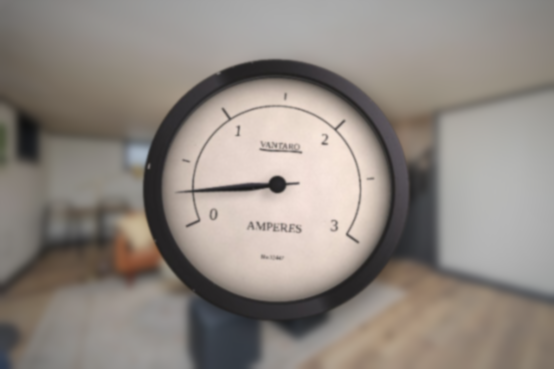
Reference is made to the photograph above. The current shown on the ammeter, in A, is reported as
0.25 A
